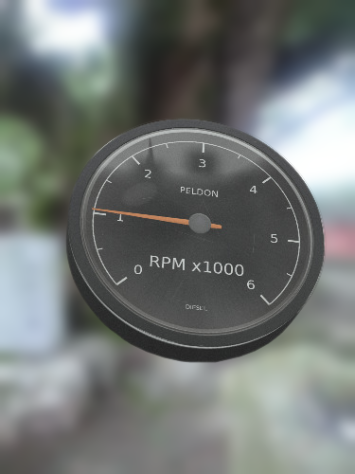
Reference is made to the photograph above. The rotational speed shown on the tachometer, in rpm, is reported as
1000 rpm
